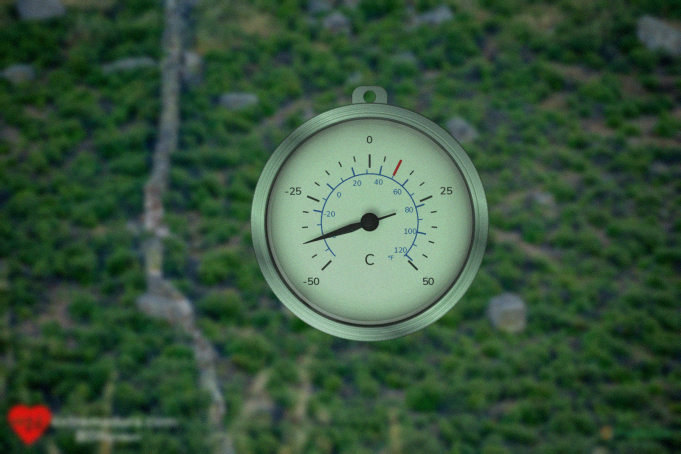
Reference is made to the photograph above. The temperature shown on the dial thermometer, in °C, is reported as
-40 °C
